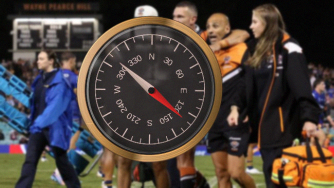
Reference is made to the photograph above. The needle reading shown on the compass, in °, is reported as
130 °
